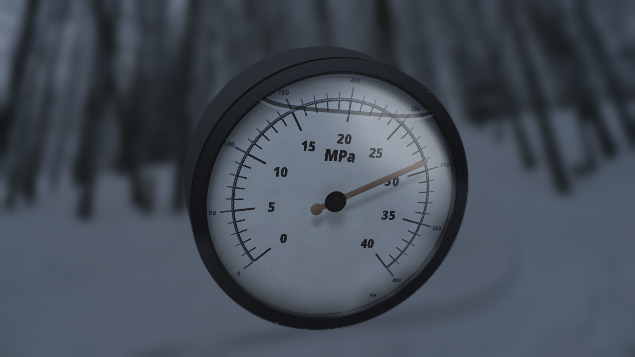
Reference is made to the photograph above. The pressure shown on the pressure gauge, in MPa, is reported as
29 MPa
